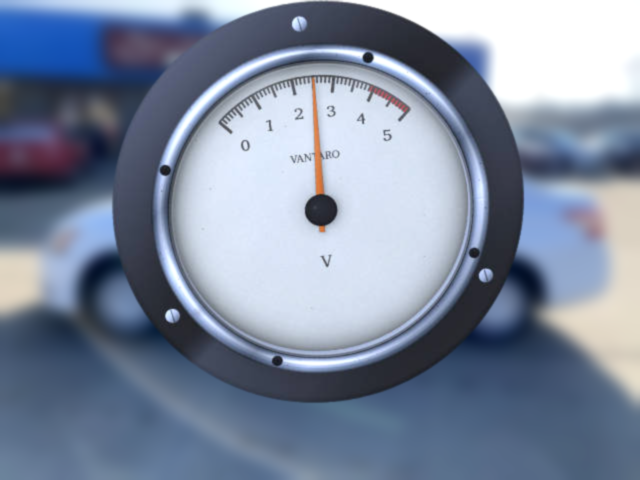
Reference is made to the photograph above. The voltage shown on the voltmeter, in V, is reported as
2.5 V
